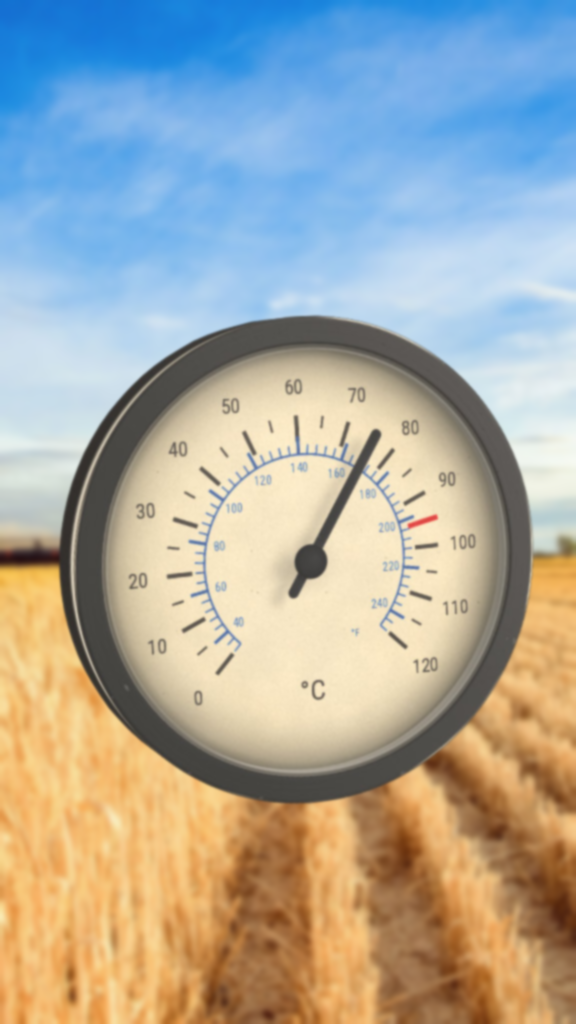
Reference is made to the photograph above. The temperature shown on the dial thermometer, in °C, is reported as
75 °C
